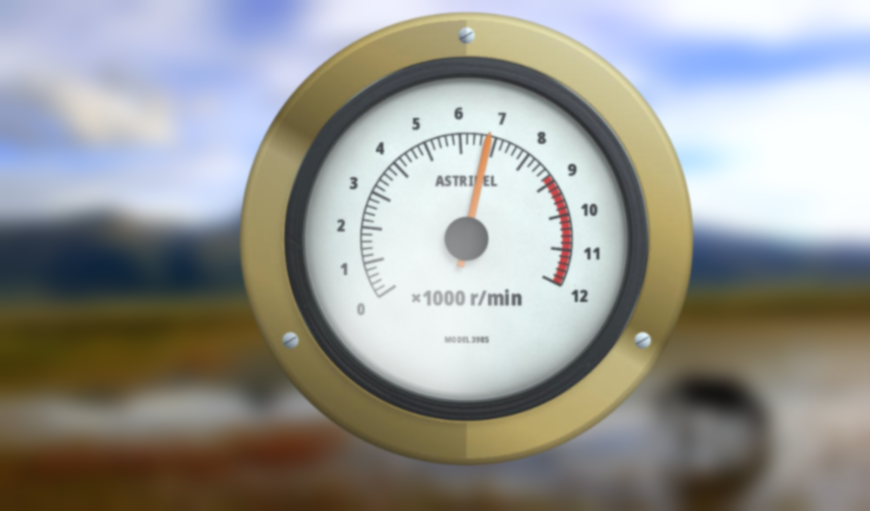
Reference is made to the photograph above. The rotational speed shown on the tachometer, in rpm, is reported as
6800 rpm
